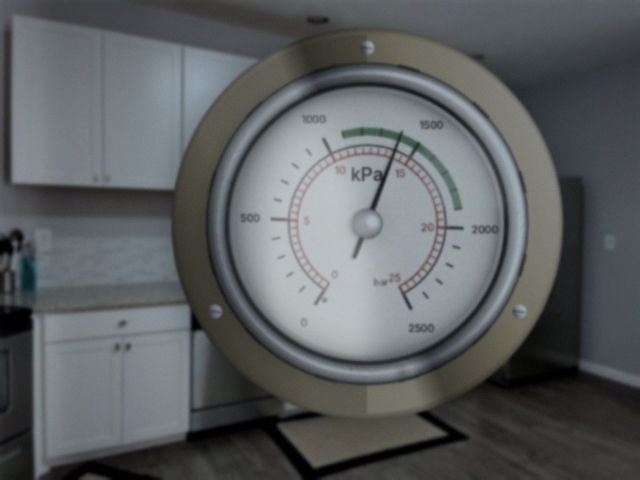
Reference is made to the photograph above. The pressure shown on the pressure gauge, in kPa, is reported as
1400 kPa
